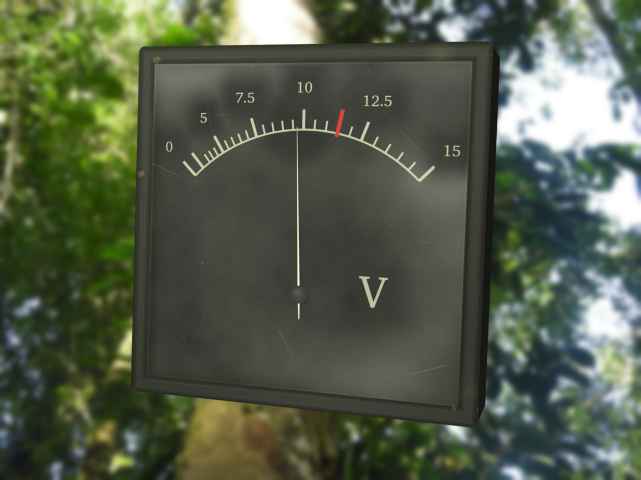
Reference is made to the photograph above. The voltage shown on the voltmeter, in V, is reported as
9.75 V
